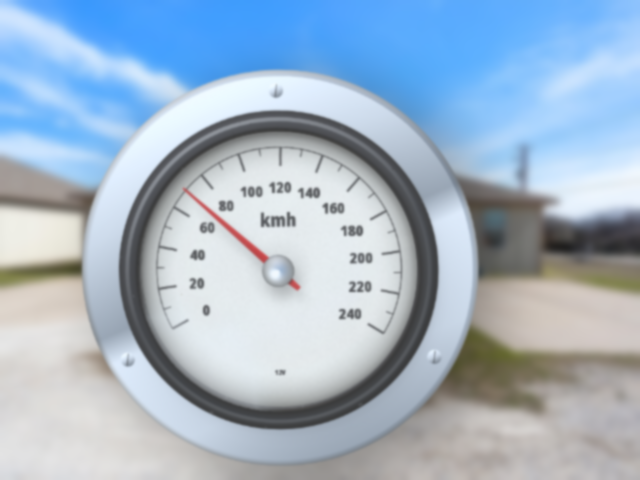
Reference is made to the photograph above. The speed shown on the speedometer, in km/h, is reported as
70 km/h
